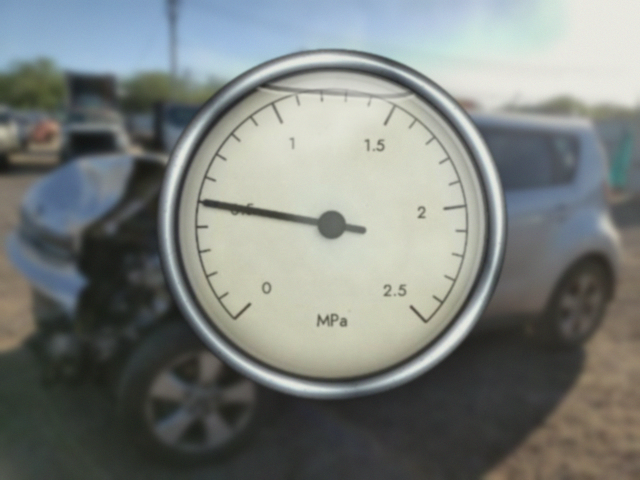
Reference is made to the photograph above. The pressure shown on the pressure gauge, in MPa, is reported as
0.5 MPa
